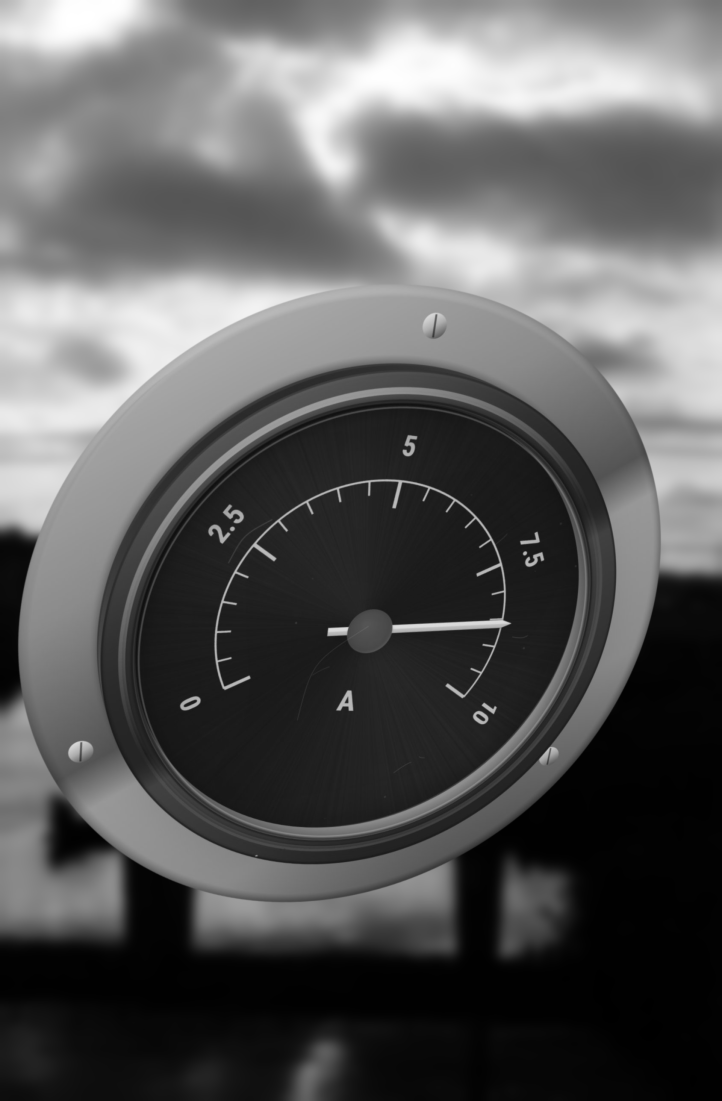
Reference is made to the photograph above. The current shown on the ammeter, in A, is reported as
8.5 A
